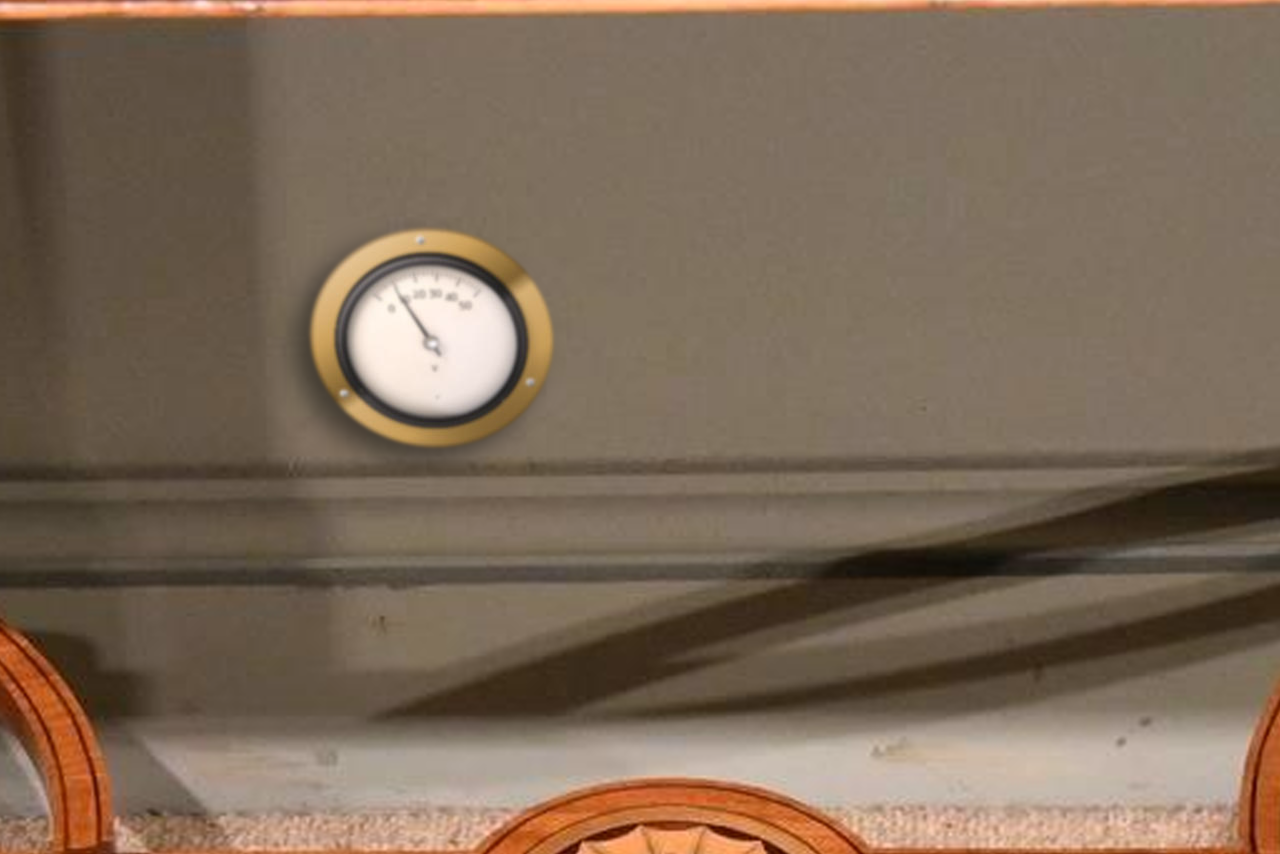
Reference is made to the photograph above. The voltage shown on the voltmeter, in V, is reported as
10 V
